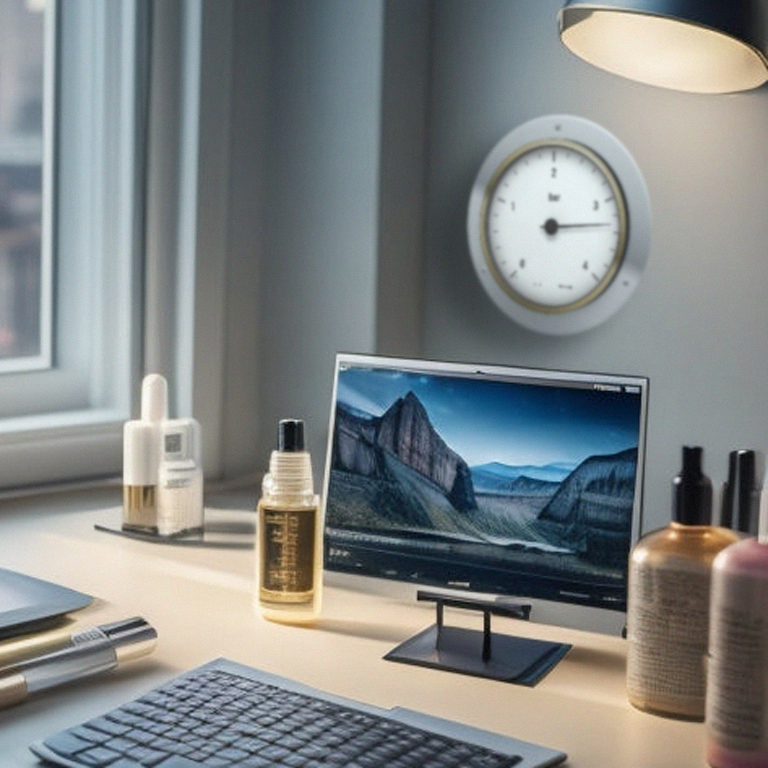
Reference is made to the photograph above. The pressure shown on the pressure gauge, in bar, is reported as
3.3 bar
